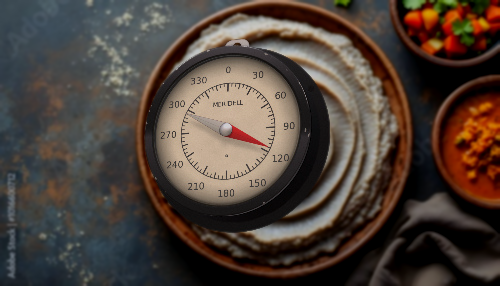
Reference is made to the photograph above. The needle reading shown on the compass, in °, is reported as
115 °
